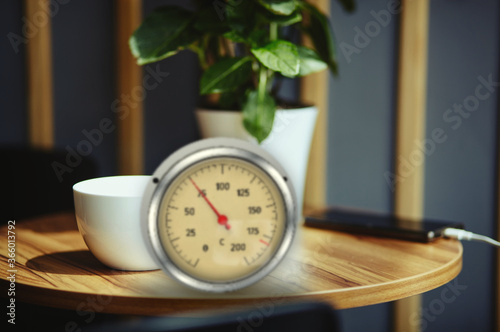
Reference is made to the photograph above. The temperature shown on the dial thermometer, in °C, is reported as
75 °C
